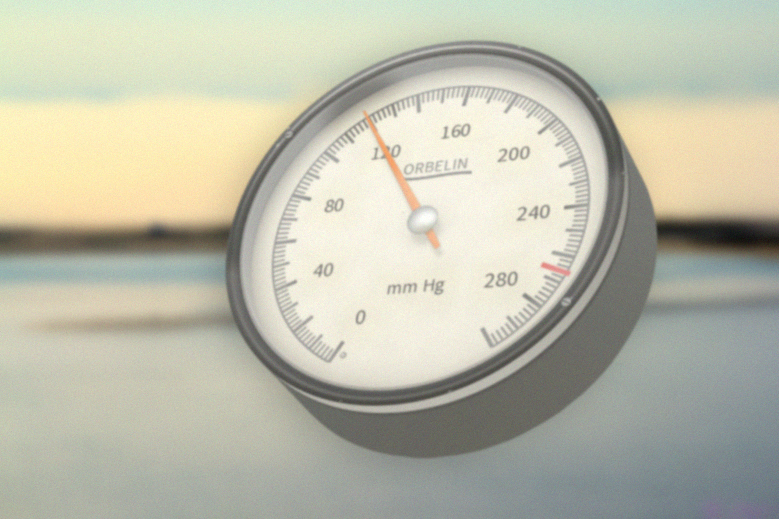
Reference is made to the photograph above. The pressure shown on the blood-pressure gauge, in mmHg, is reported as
120 mmHg
